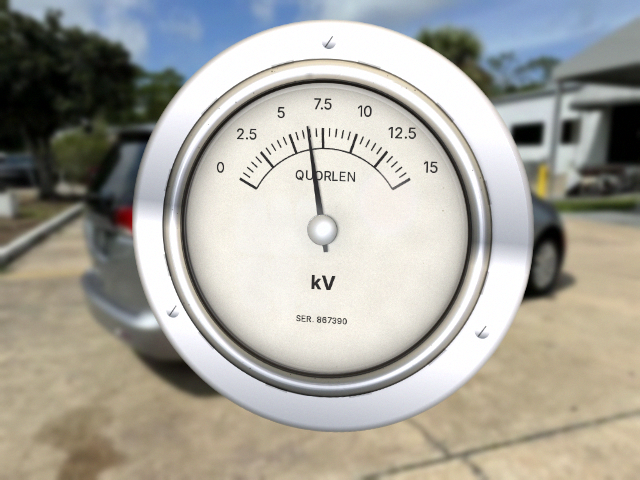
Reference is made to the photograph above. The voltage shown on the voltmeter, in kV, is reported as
6.5 kV
